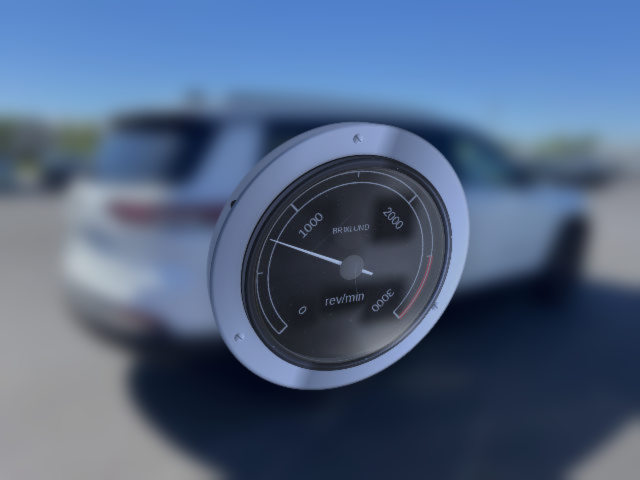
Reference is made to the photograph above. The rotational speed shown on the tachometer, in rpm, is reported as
750 rpm
